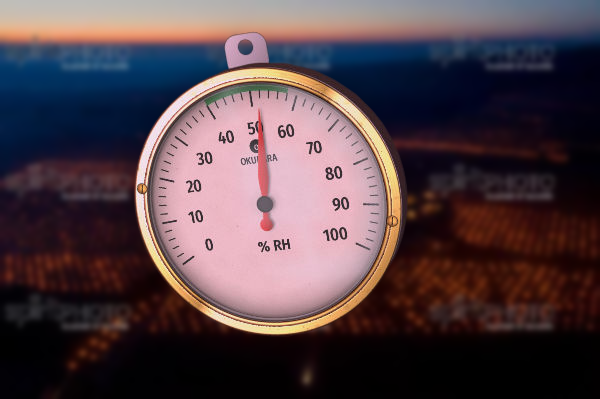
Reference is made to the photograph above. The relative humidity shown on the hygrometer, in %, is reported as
52 %
